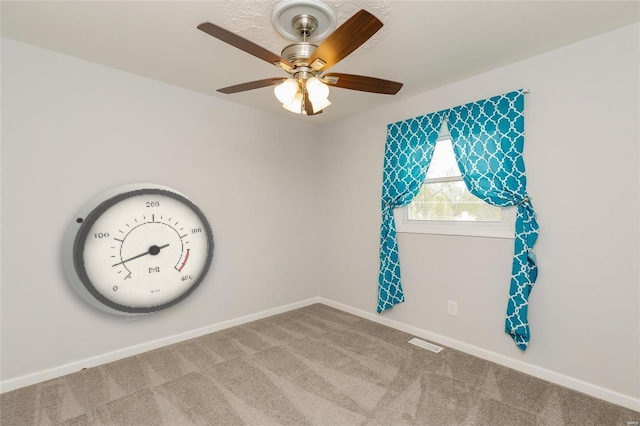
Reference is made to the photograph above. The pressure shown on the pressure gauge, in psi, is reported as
40 psi
